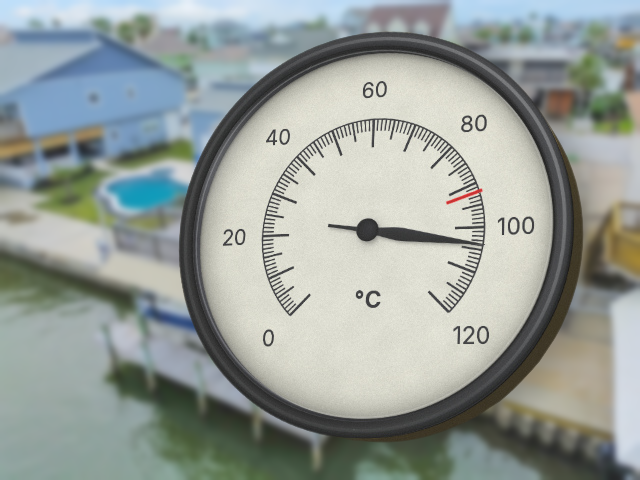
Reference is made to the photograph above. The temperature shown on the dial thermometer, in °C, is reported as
104 °C
